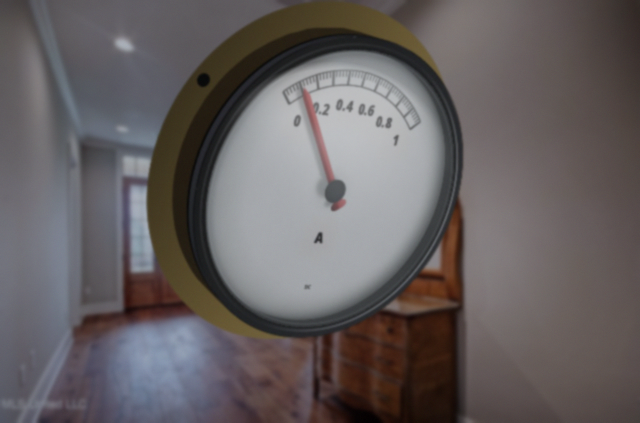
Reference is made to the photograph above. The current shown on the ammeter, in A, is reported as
0.1 A
